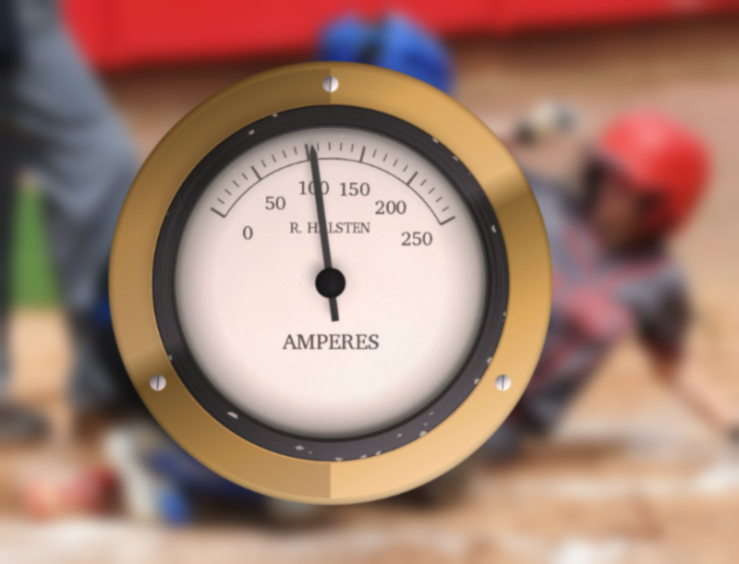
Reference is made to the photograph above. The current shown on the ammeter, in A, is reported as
105 A
